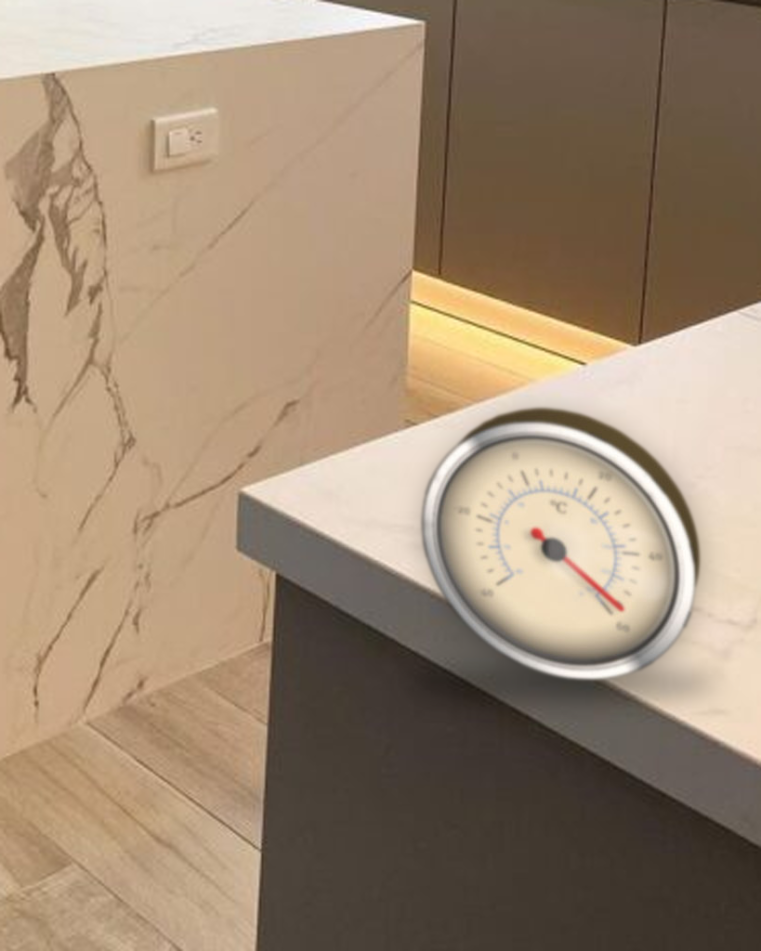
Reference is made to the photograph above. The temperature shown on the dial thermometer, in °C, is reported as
56 °C
